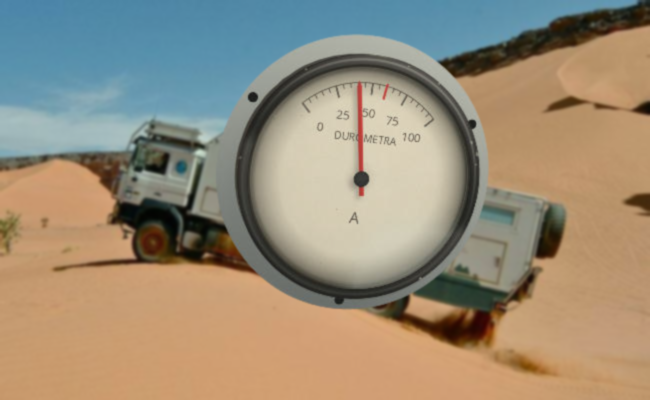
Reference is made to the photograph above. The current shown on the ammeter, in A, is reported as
40 A
